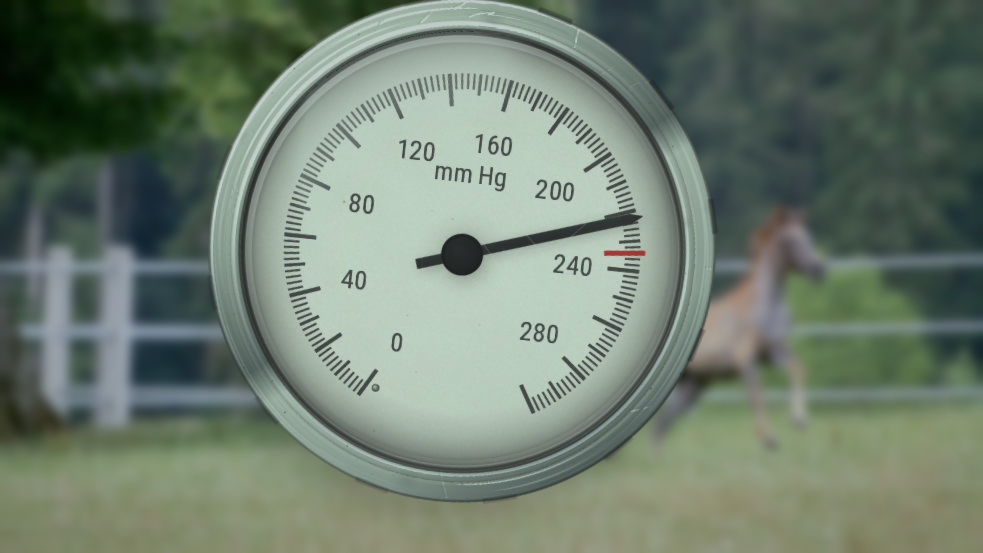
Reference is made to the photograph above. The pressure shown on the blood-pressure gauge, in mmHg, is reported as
222 mmHg
